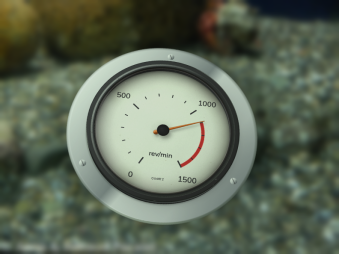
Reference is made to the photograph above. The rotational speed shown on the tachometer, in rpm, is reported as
1100 rpm
